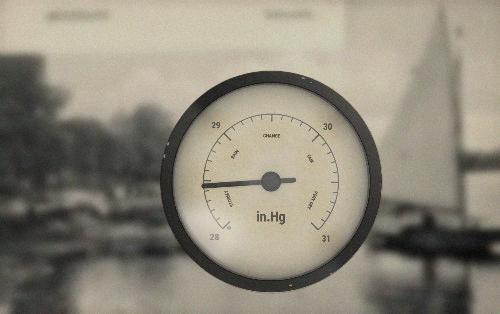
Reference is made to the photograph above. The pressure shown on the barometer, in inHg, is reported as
28.45 inHg
